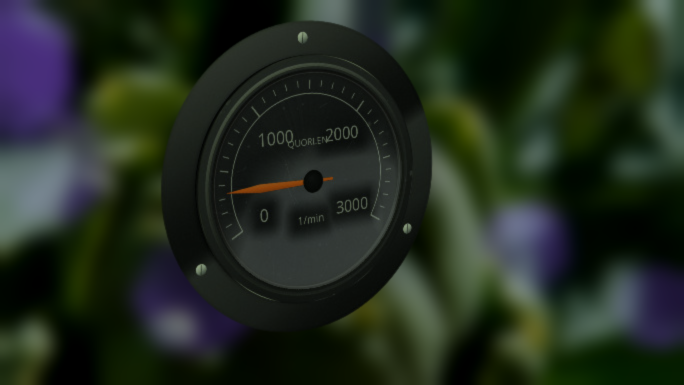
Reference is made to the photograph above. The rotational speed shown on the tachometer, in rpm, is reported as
350 rpm
